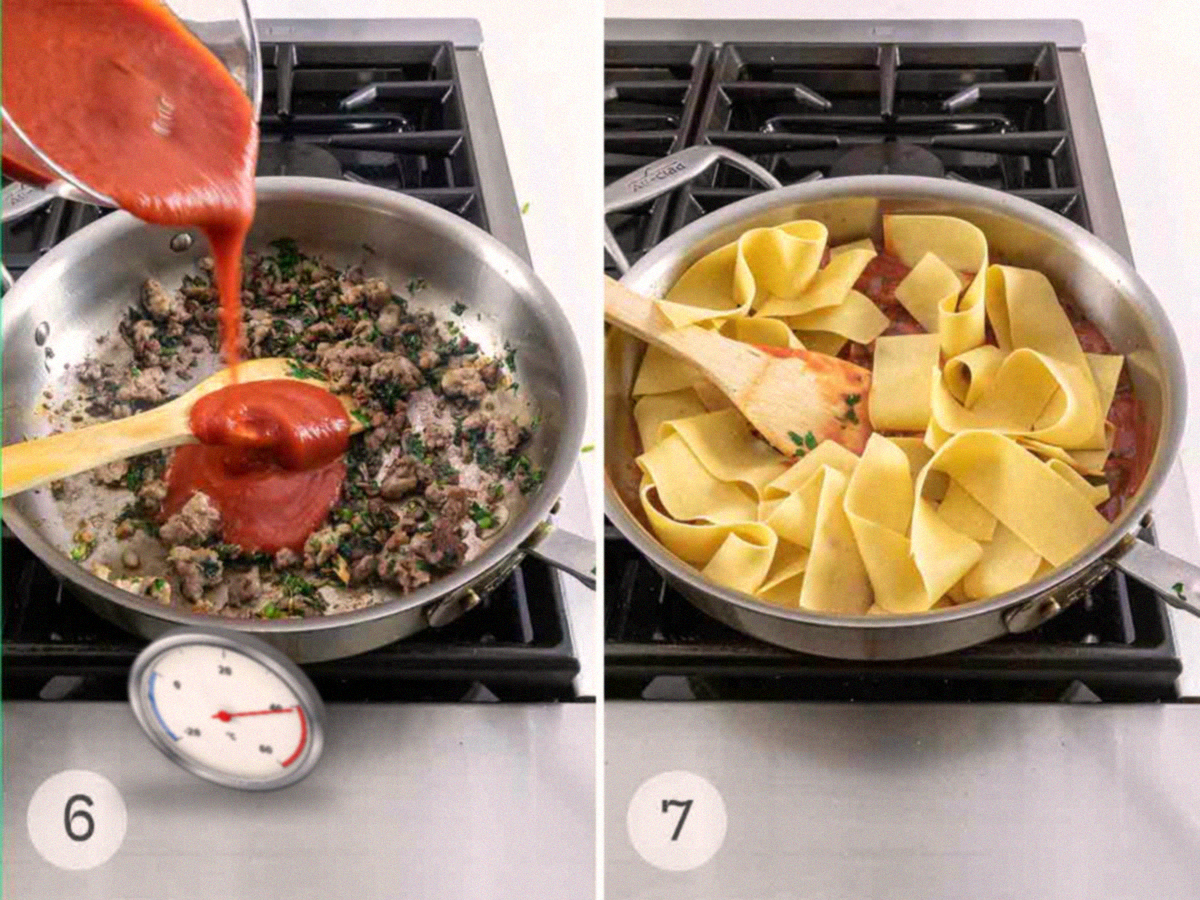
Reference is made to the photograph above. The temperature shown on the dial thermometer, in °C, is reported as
40 °C
